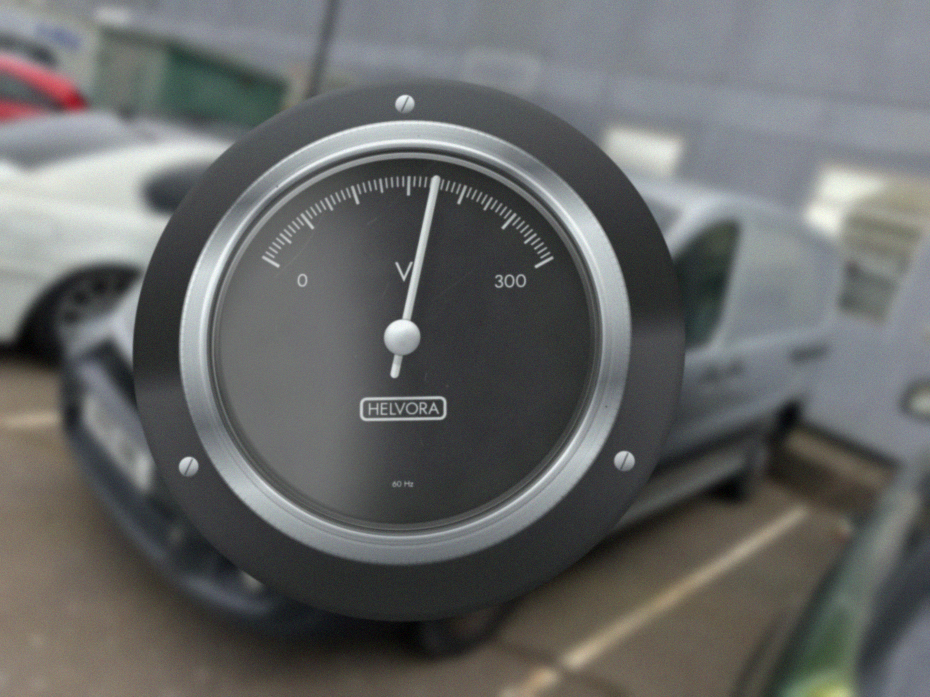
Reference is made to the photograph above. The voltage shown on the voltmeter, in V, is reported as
175 V
